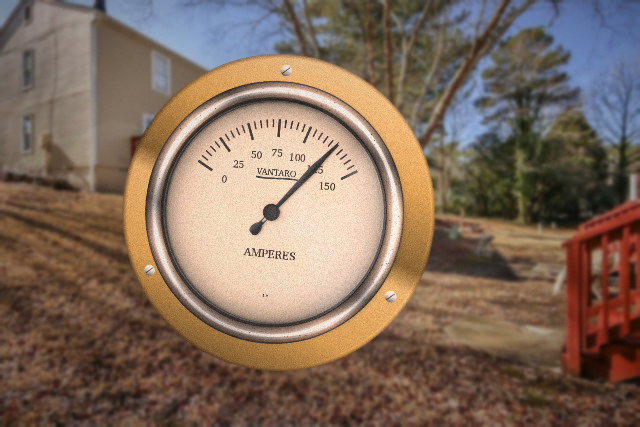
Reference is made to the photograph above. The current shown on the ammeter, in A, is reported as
125 A
